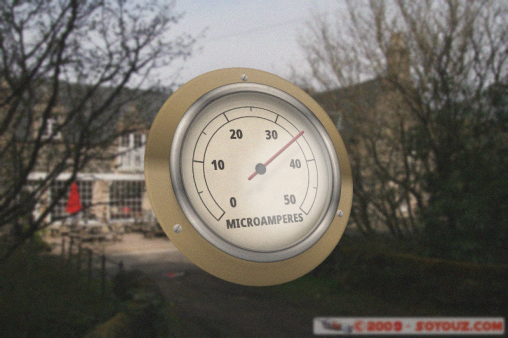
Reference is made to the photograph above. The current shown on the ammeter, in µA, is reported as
35 µA
